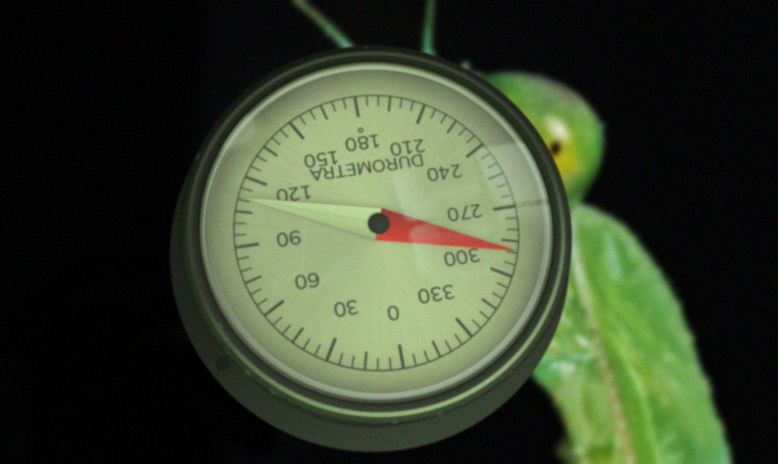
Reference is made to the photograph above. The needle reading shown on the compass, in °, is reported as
290 °
